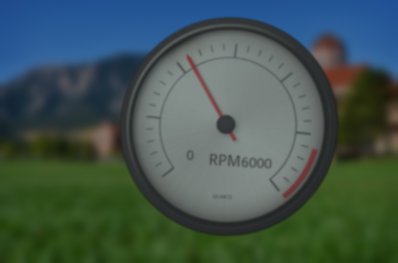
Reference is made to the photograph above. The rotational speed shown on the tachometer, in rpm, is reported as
2200 rpm
